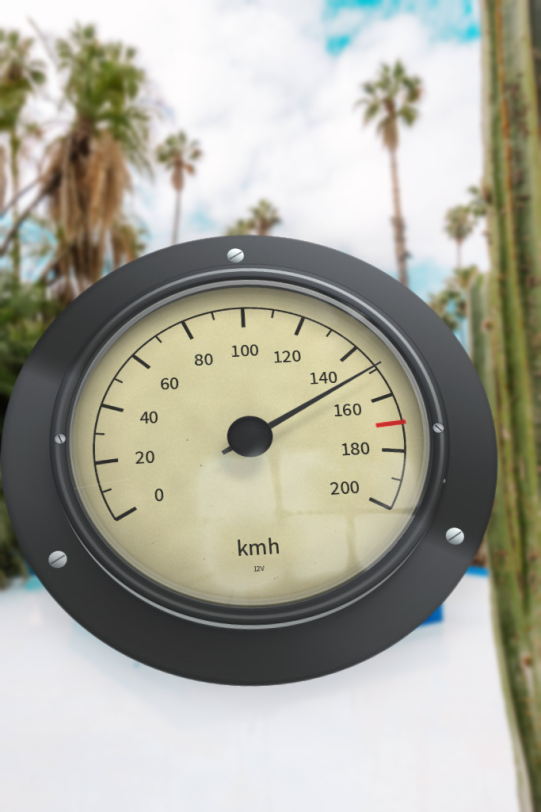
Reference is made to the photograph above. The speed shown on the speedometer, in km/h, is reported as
150 km/h
